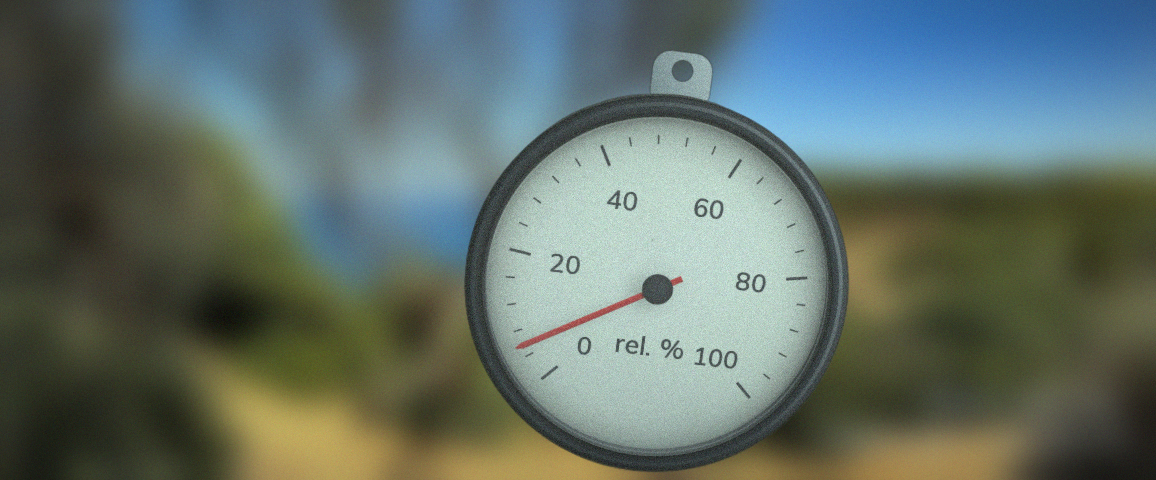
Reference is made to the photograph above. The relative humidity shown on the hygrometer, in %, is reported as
6 %
